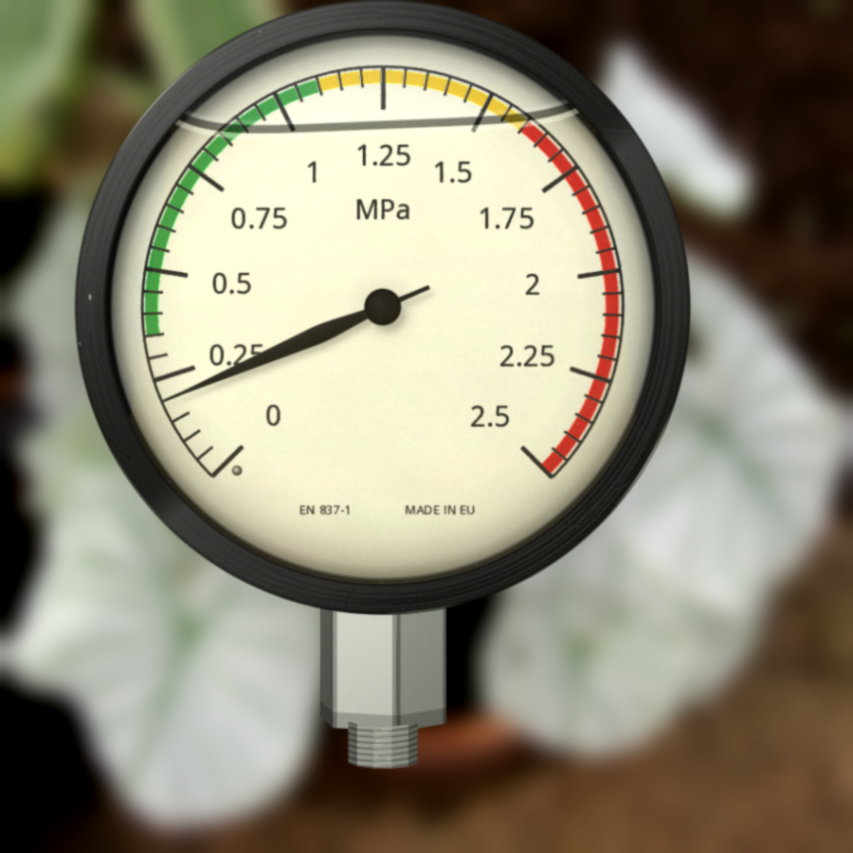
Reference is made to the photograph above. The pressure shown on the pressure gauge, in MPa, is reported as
0.2 MPa
